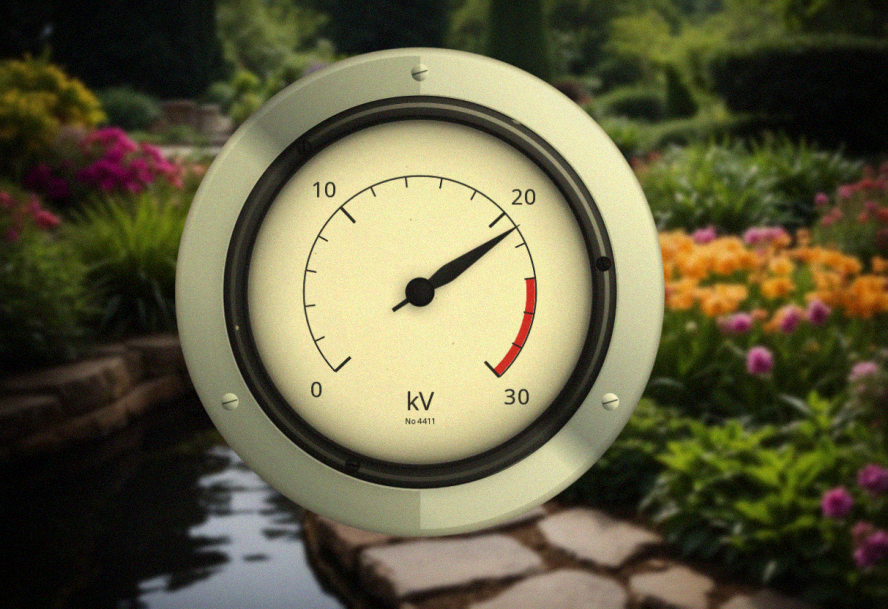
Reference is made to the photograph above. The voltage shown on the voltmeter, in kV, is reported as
21 kV
